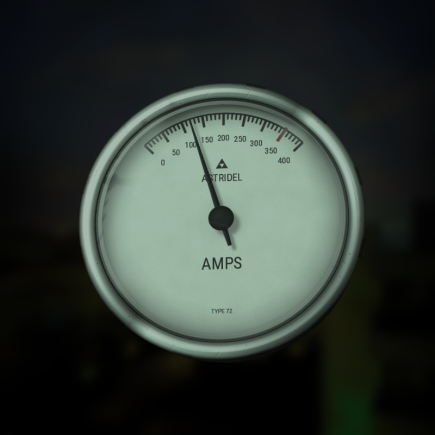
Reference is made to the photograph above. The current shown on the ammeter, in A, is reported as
120 A
